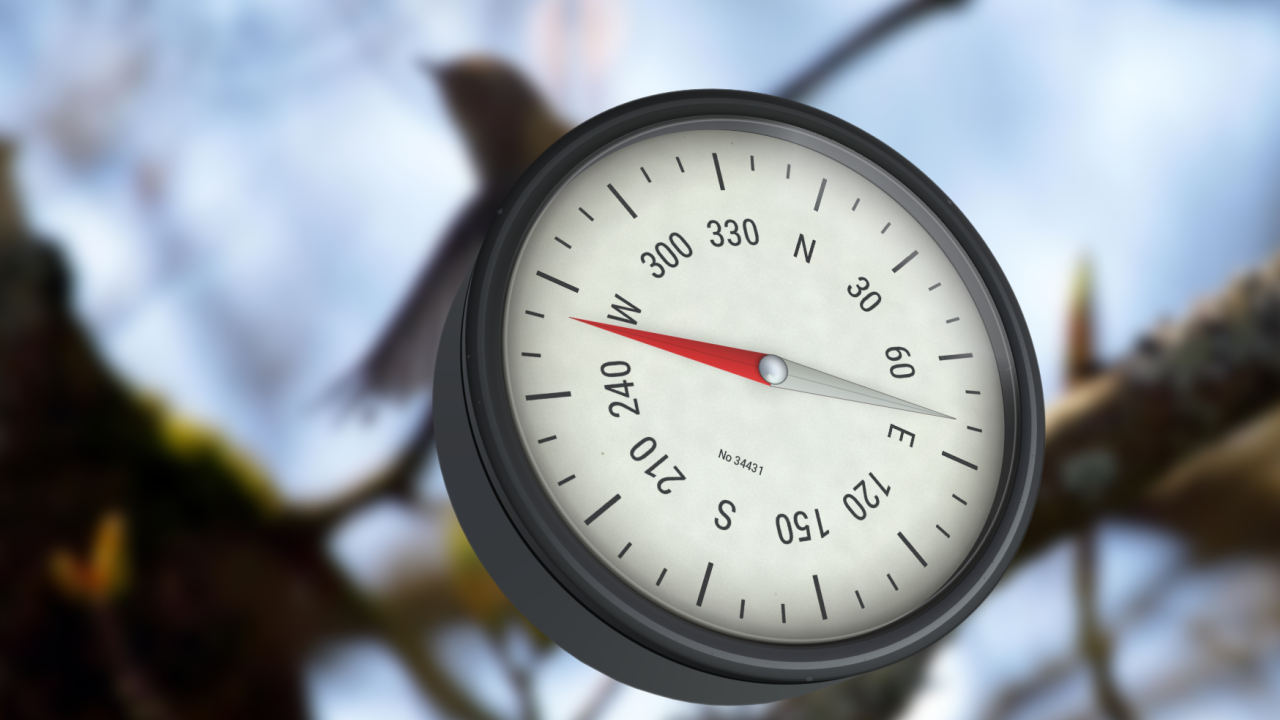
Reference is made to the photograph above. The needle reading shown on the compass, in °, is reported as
260 °
